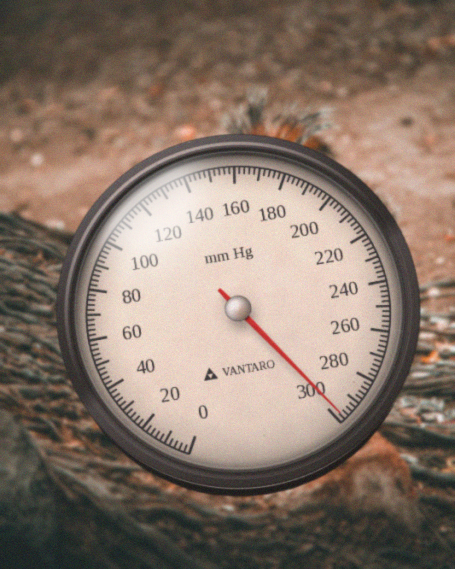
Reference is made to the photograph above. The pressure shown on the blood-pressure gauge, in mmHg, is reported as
298 mmHg
